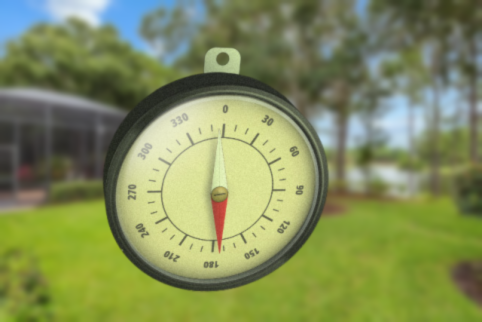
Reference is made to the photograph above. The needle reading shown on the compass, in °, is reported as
175 °
